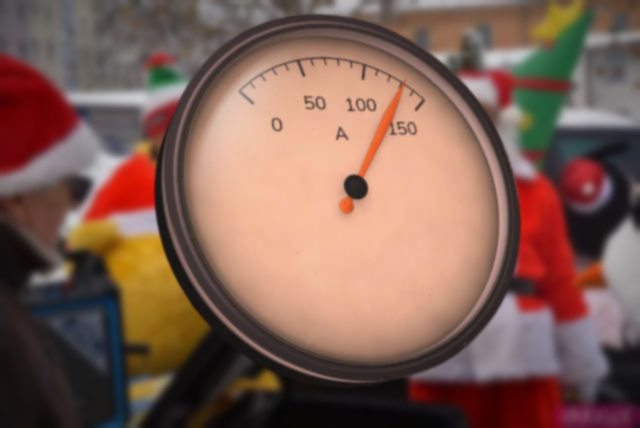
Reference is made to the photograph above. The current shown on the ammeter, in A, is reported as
130 A
